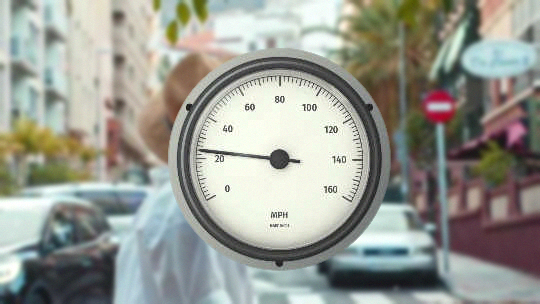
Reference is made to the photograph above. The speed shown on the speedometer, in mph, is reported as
24 mph
